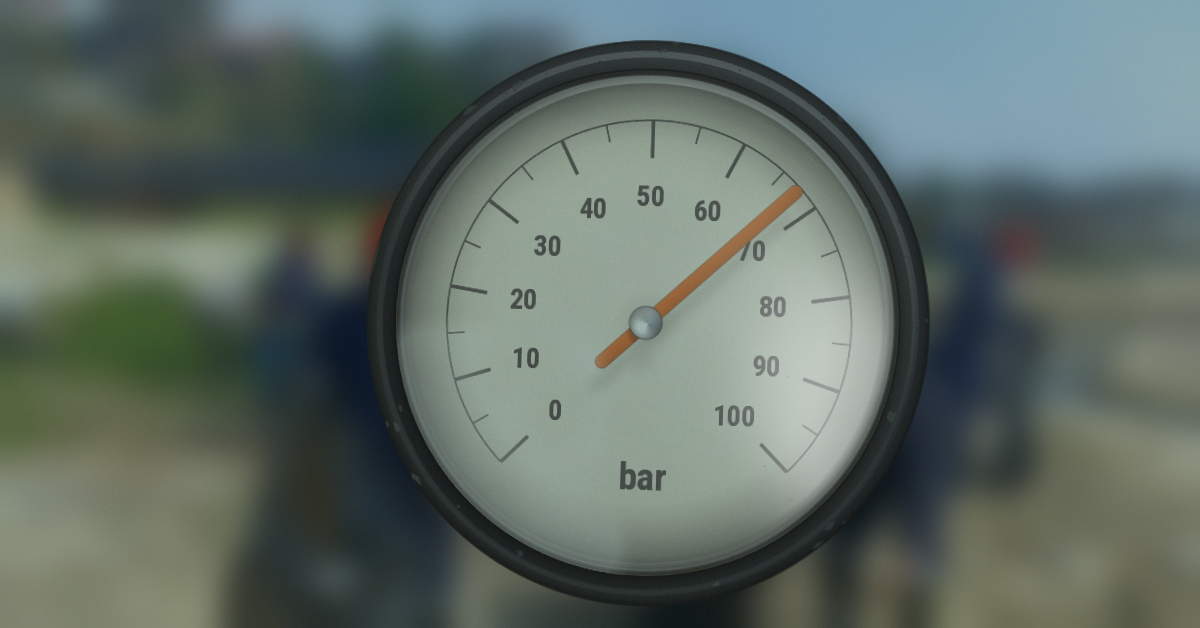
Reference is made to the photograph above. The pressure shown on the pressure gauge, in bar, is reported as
67.5 bar
